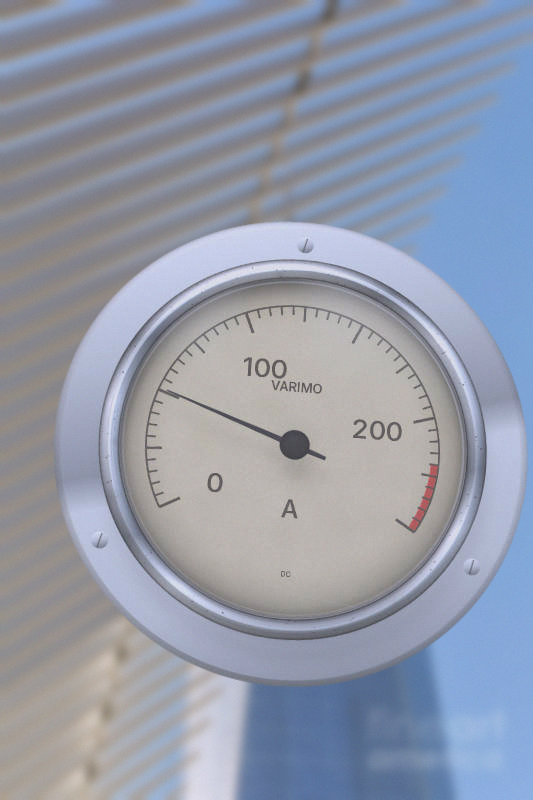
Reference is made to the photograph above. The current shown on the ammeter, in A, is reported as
50 A
